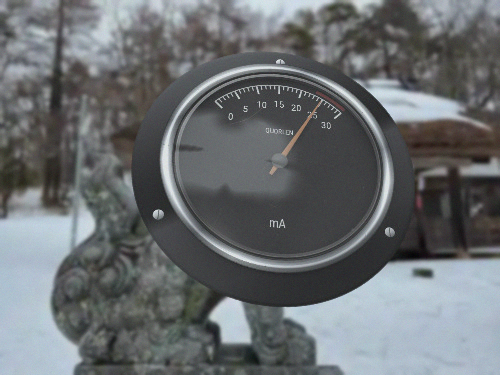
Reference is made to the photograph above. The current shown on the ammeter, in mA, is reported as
25 mA
